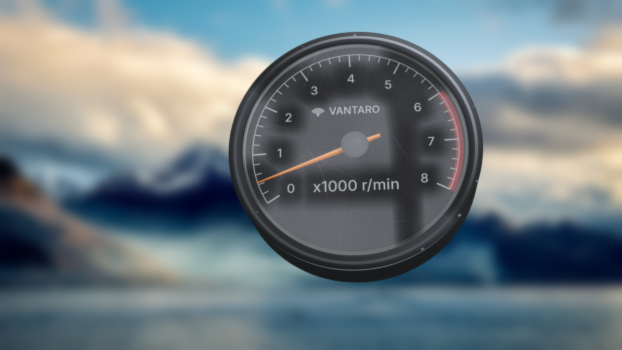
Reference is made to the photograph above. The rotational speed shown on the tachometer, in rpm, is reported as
400 rpm
